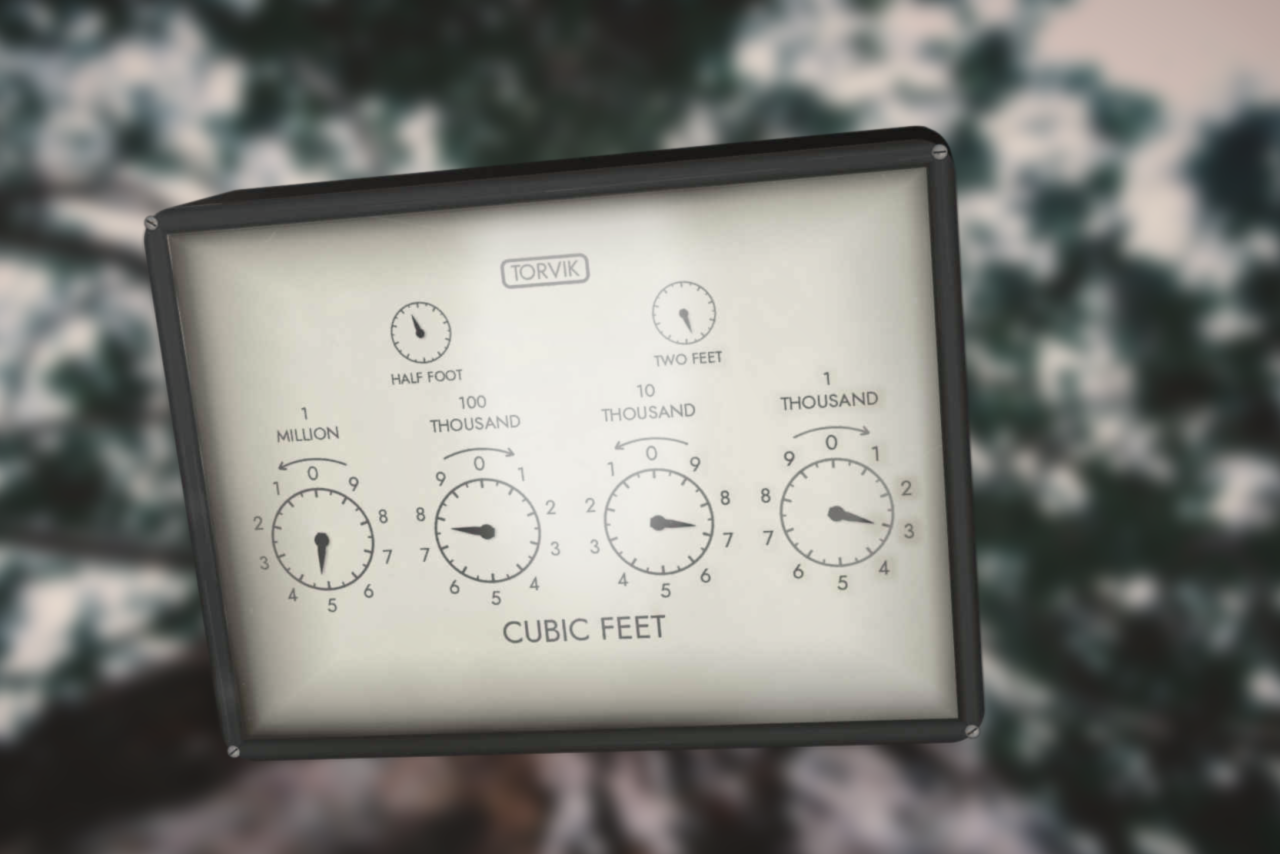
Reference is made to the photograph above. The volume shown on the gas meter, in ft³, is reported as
477300 ft³
